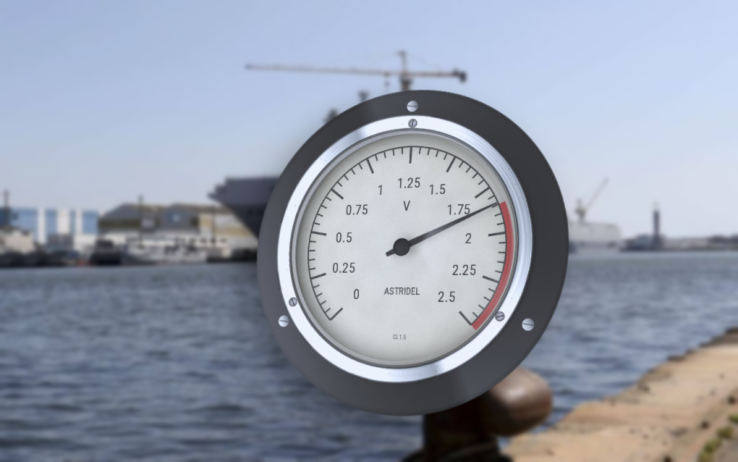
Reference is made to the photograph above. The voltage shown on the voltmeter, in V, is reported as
1.85 V
